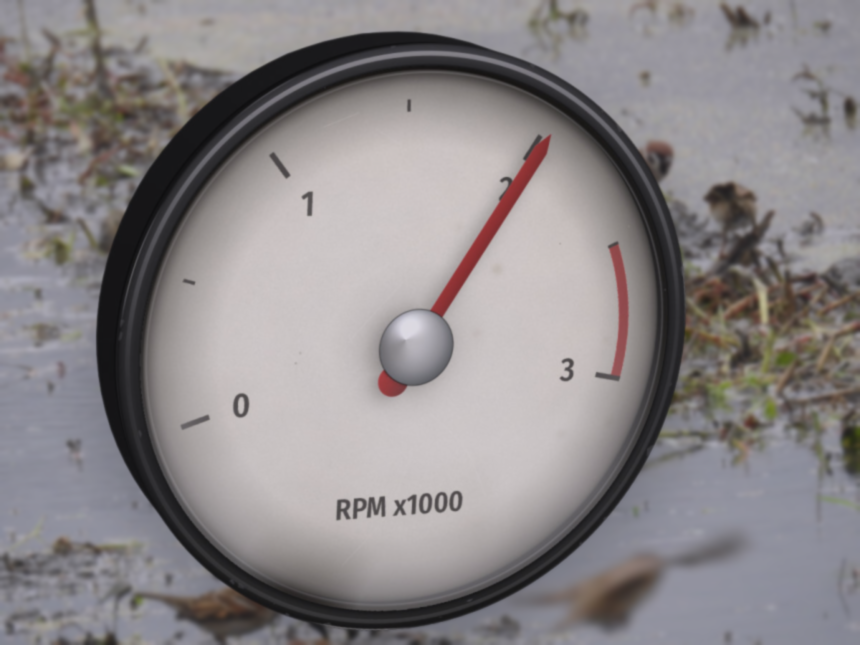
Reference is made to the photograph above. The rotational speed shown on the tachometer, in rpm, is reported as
2000 rpm
